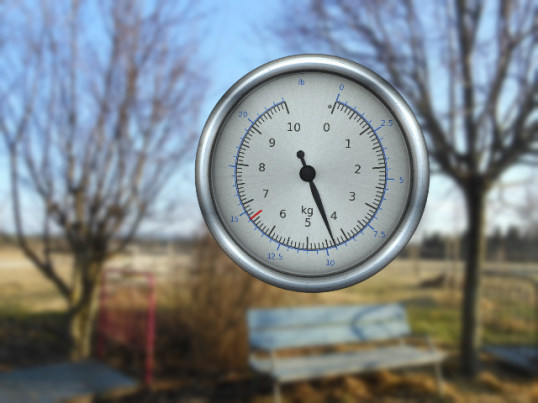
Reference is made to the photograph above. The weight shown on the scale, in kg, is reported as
4.3 kg
